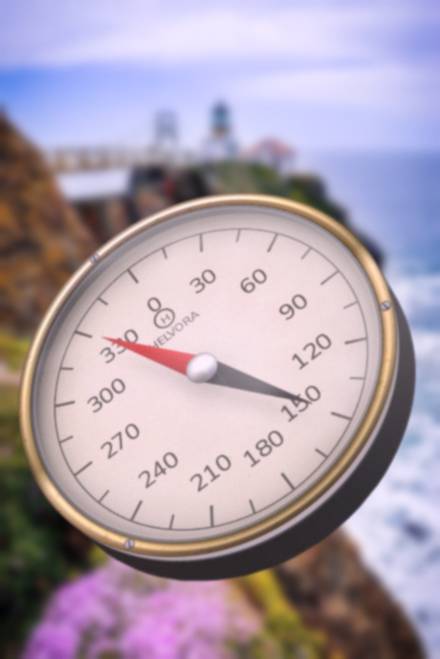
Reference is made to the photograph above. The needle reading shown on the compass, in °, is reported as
330 °
